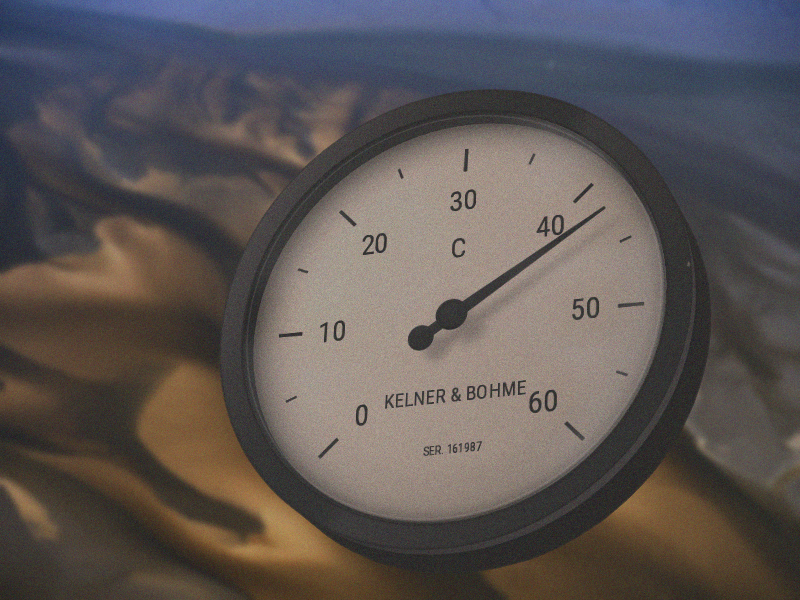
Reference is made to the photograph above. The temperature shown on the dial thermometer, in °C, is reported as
42.5 °C
